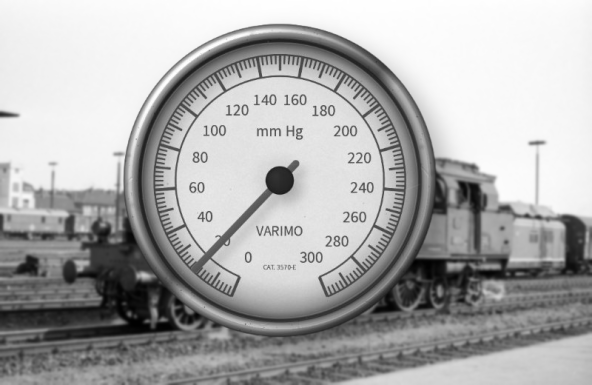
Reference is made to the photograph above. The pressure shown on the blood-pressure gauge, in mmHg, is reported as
20 mmHg
